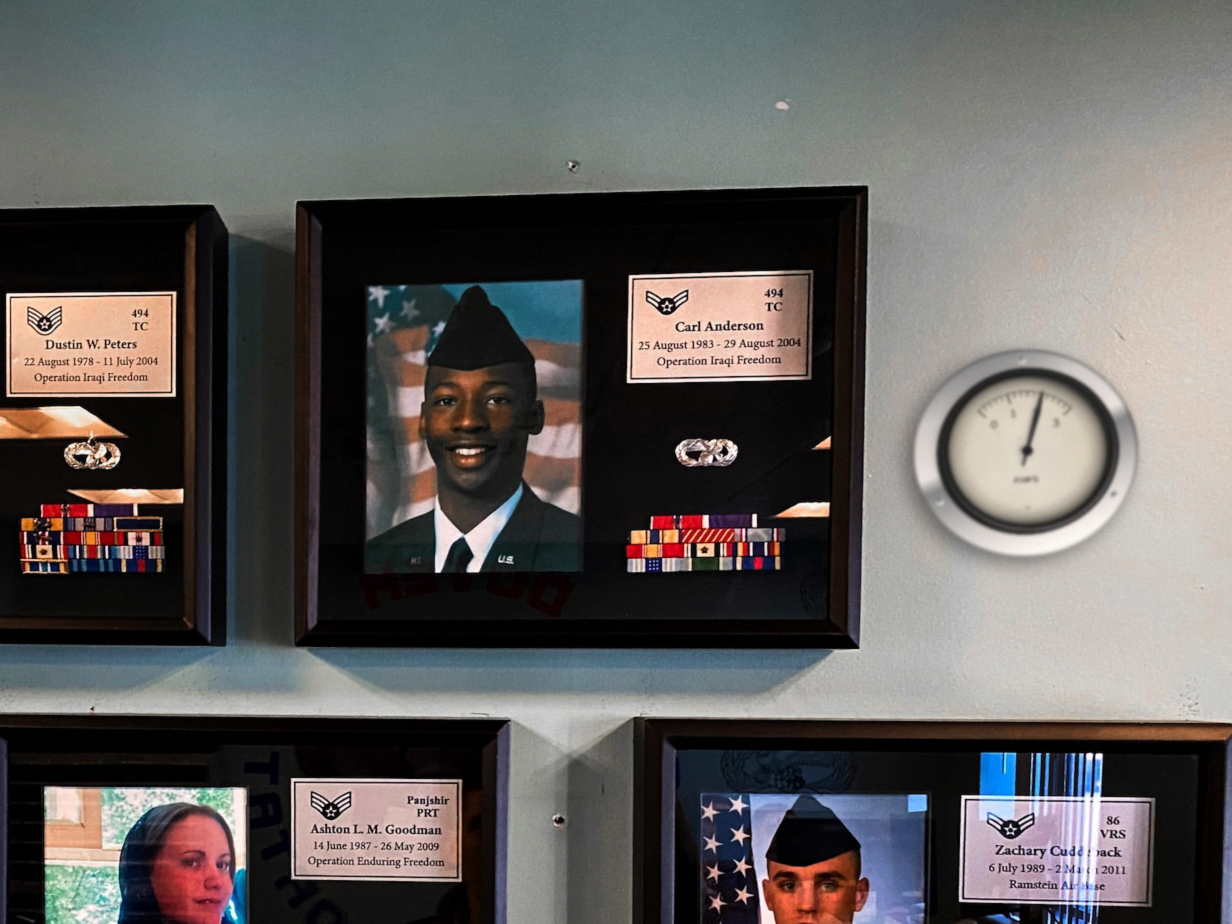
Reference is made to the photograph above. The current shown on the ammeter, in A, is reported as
2 A
